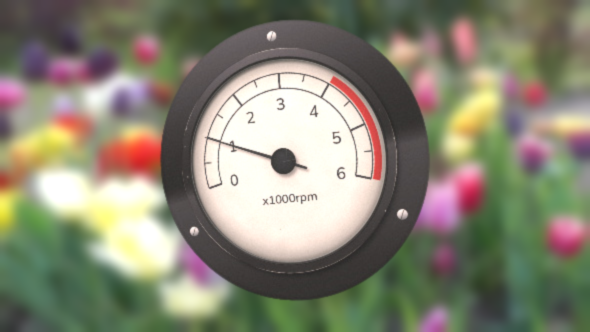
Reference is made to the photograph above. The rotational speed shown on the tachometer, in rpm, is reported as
1000 rpm
